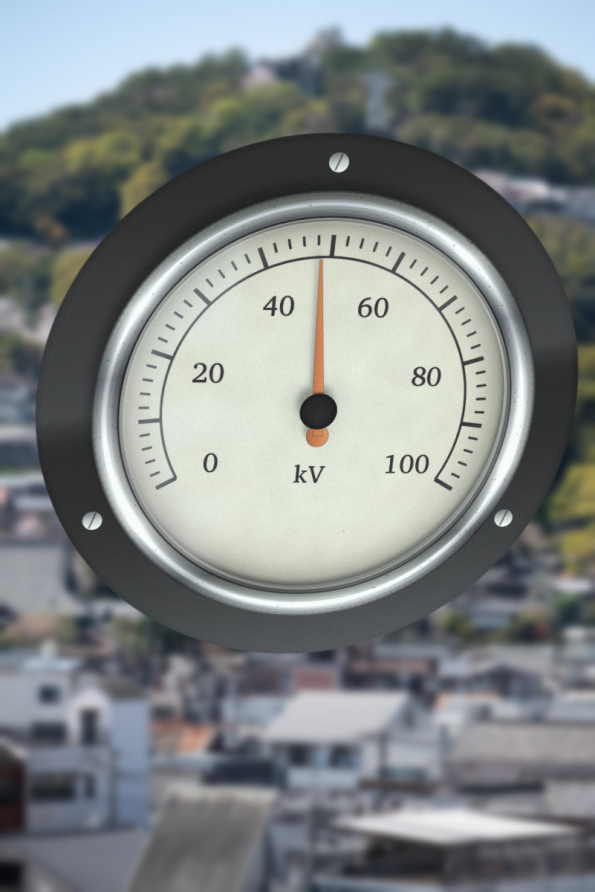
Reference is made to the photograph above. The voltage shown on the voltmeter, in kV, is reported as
48 kV
